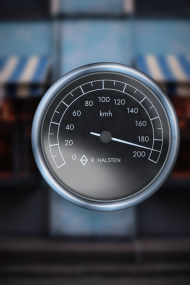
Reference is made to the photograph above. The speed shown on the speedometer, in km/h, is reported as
190 km/h
